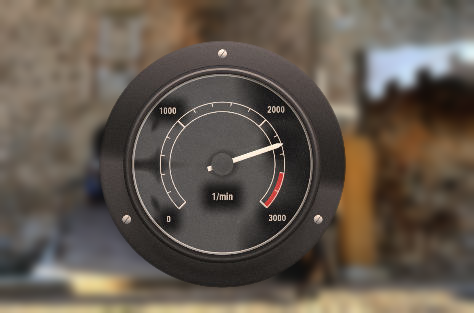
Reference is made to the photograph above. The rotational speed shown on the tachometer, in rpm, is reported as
2300 rpm
